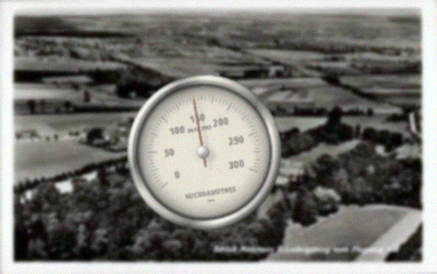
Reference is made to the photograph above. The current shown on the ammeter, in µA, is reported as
150 µA
